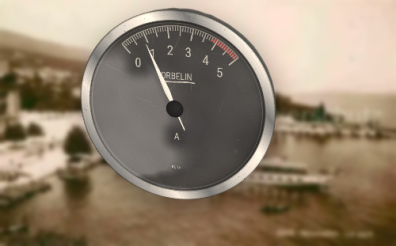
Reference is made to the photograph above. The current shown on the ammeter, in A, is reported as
1 A
